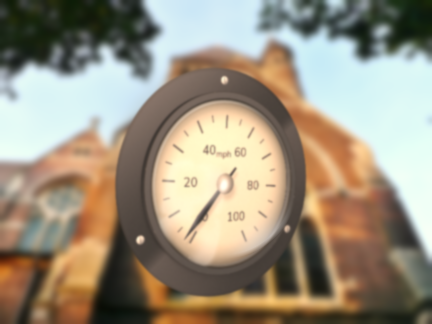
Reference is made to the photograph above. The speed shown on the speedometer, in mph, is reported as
2.5 mph
